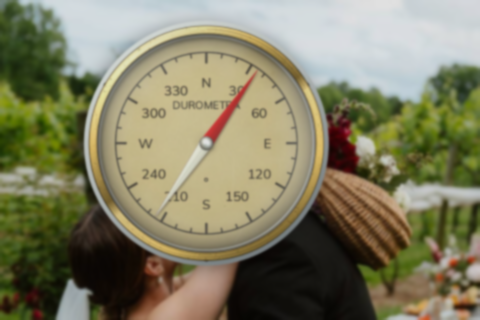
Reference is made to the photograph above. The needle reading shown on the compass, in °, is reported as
35 °
